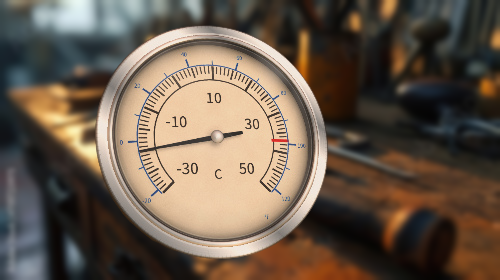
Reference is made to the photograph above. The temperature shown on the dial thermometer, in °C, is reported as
-20 °C
